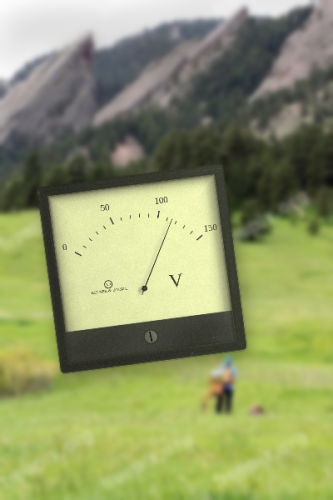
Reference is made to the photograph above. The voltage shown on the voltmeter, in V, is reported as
115 V
